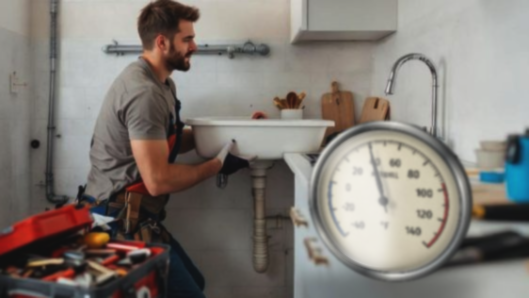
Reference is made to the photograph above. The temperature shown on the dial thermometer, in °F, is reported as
40 °F
